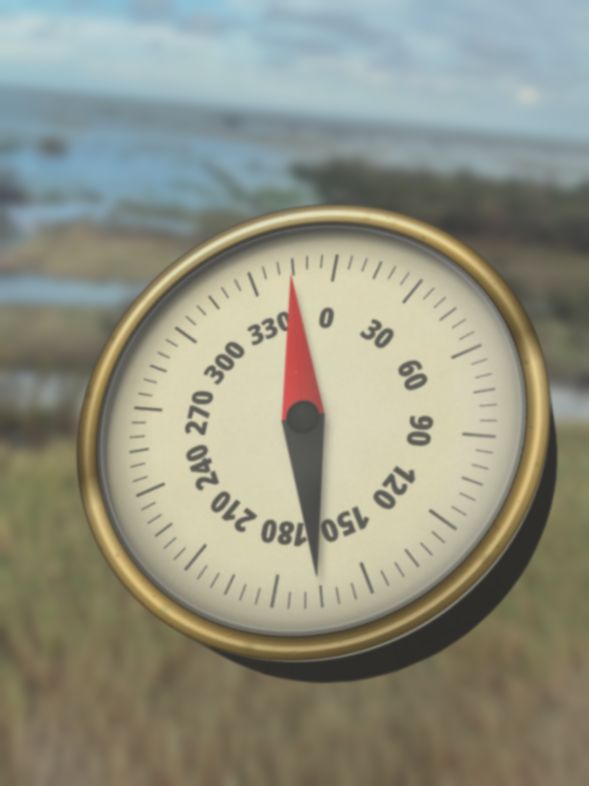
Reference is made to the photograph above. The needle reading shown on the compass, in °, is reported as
345 °
